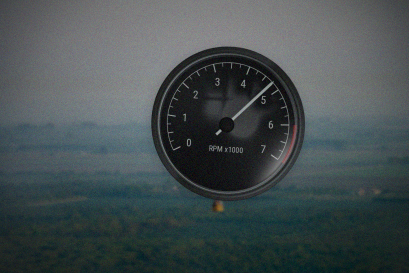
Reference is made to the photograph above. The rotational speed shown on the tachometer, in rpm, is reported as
4750 rpm
